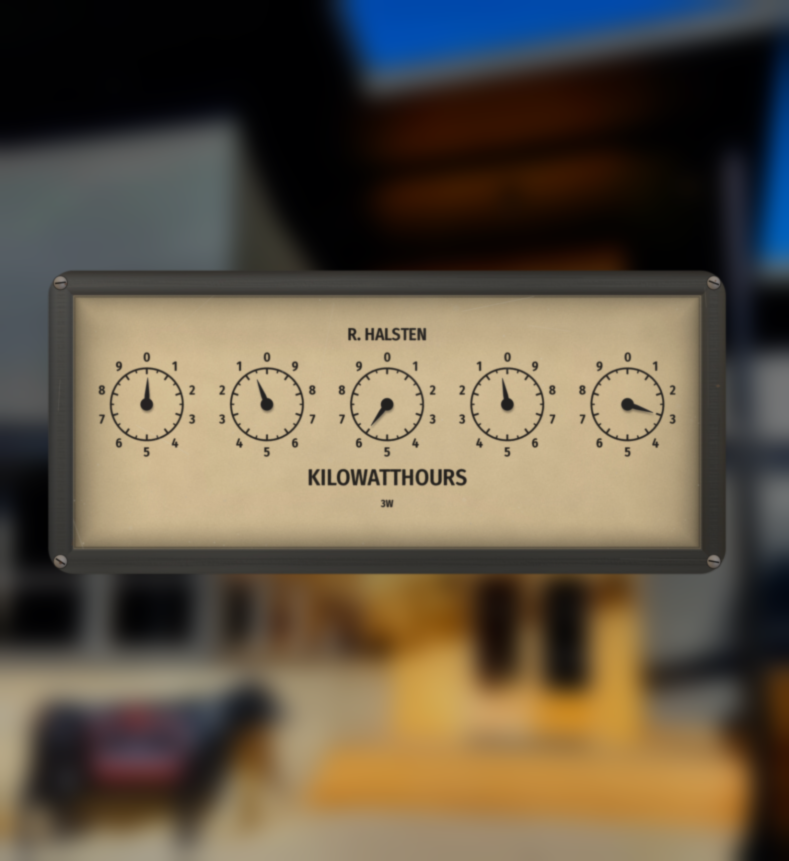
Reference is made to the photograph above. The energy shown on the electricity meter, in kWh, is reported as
603 kWh
